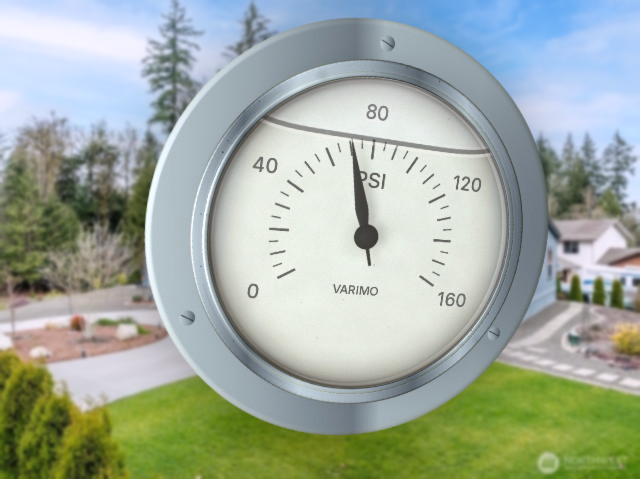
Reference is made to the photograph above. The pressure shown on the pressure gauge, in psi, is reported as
70 psi
